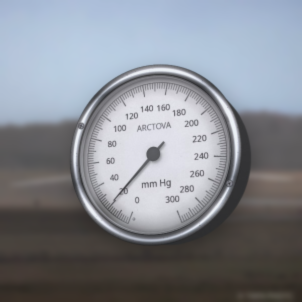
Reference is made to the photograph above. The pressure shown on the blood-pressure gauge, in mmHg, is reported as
20 mmHg
